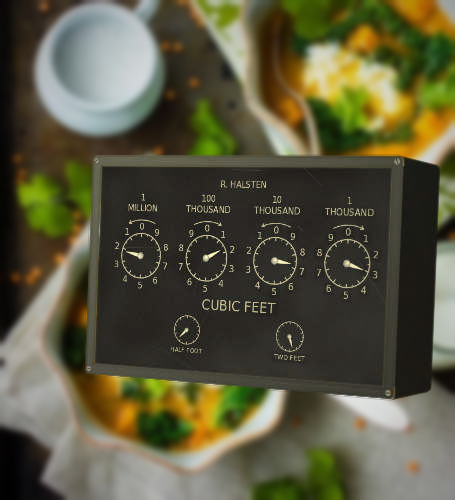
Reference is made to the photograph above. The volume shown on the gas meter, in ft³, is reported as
217300 ft³
